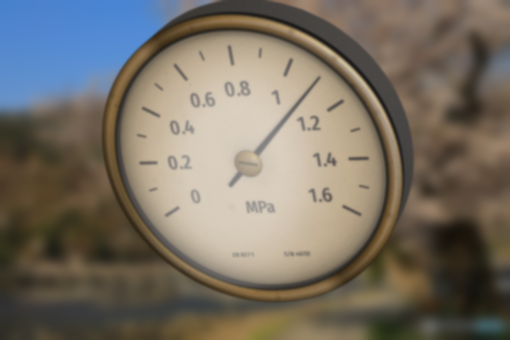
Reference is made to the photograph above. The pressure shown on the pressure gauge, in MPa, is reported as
1.1 MPa
